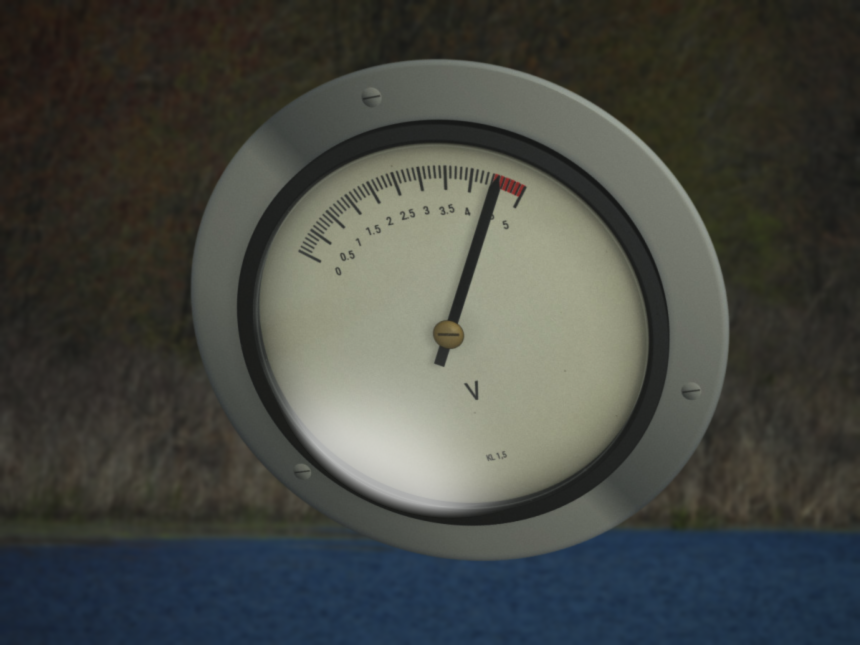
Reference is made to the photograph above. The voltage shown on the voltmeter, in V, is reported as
4.5 V
